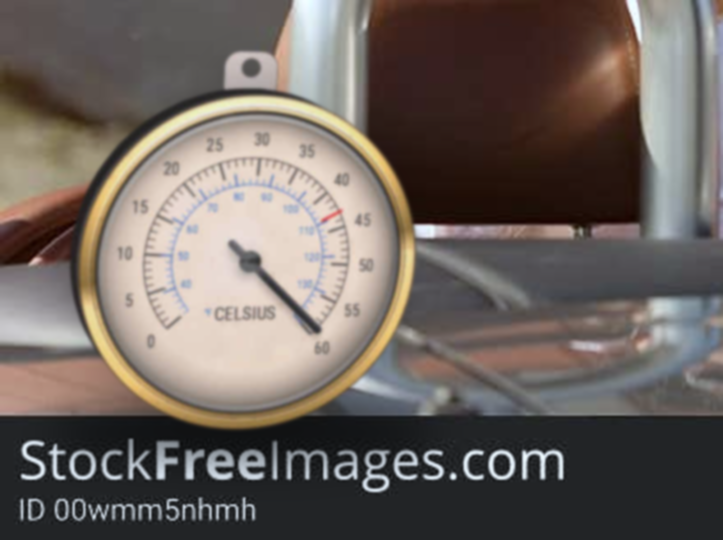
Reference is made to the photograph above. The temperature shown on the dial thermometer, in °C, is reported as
59 °C
